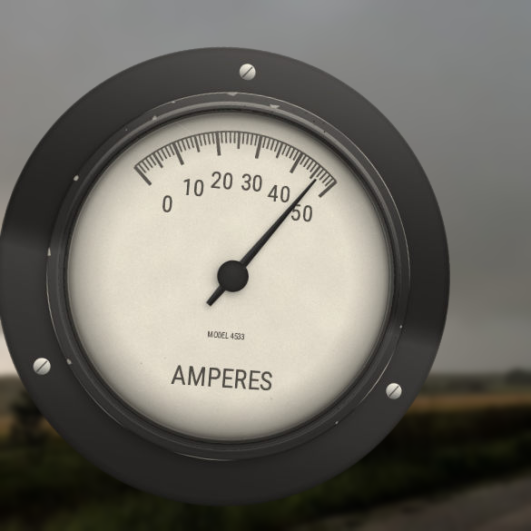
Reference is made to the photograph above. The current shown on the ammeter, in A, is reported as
46 A
